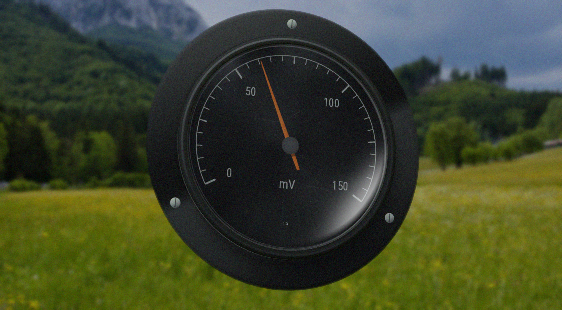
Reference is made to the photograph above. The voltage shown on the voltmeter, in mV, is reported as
60 mV
